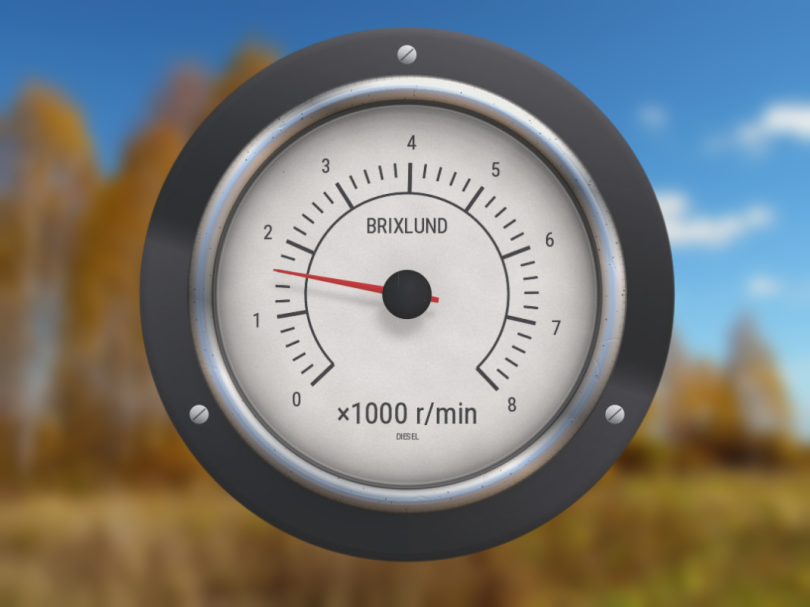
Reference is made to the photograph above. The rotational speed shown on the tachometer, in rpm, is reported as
1600 rpm
